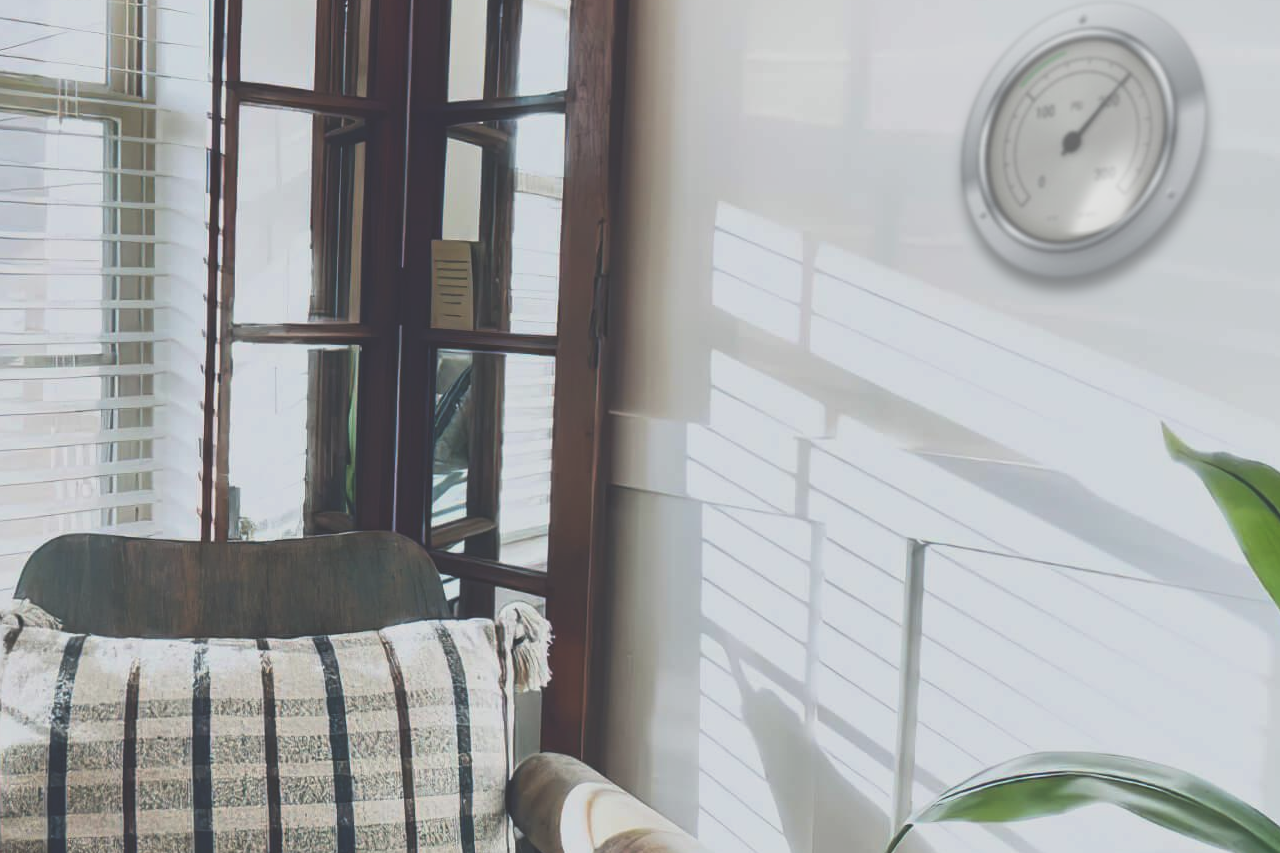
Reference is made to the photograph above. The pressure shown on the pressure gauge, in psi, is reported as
200 psi
